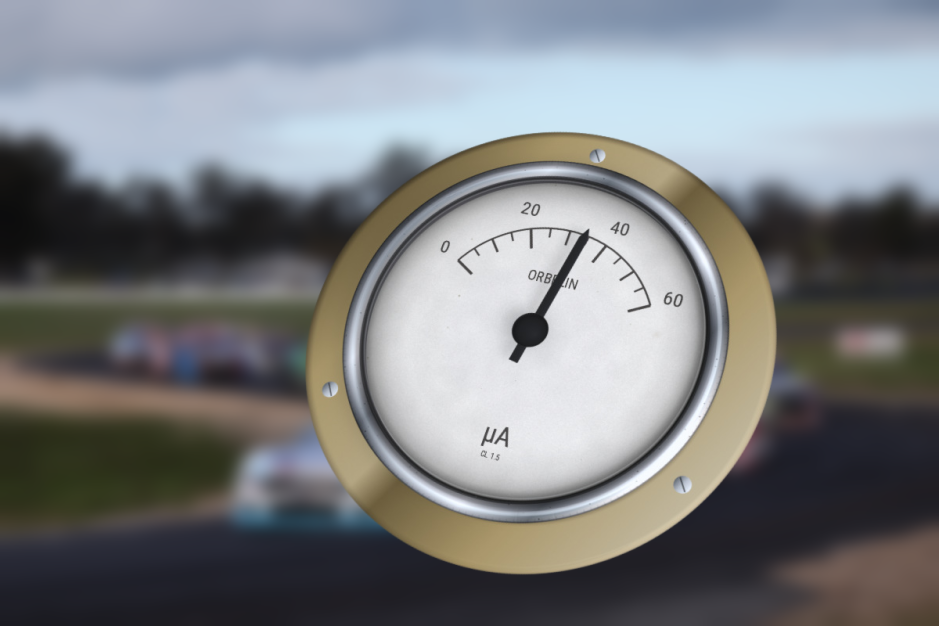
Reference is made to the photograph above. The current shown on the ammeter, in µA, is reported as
35 µA
